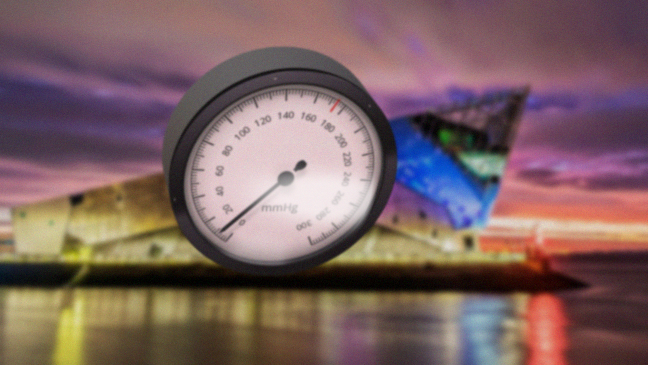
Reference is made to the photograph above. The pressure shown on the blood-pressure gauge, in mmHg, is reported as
10 mmHg
